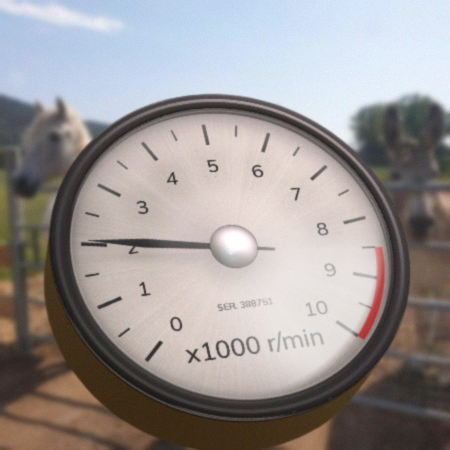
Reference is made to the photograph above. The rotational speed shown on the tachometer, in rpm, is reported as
2000 rpm
